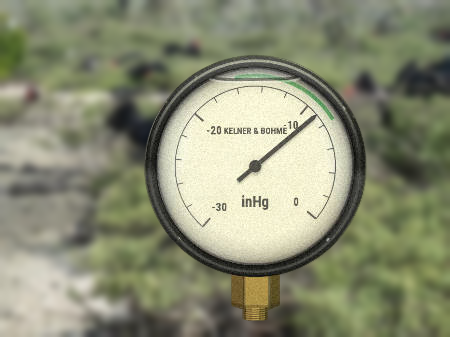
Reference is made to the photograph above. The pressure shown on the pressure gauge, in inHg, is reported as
-9 inHg
